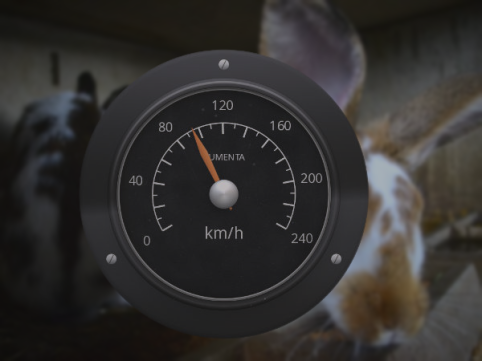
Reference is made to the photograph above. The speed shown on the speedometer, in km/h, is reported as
95 km/h
